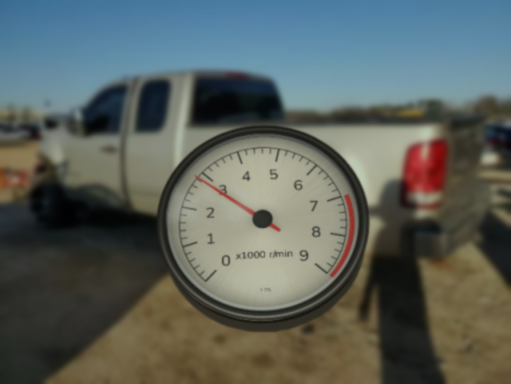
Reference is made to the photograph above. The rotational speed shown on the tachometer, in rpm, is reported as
2800 rpm
